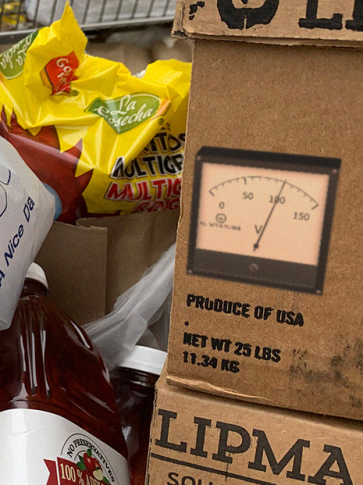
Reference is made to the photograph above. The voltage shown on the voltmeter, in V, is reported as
100 V
